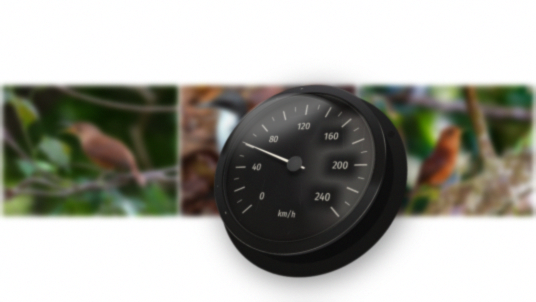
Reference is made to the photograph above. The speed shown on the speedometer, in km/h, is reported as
60 km/h
